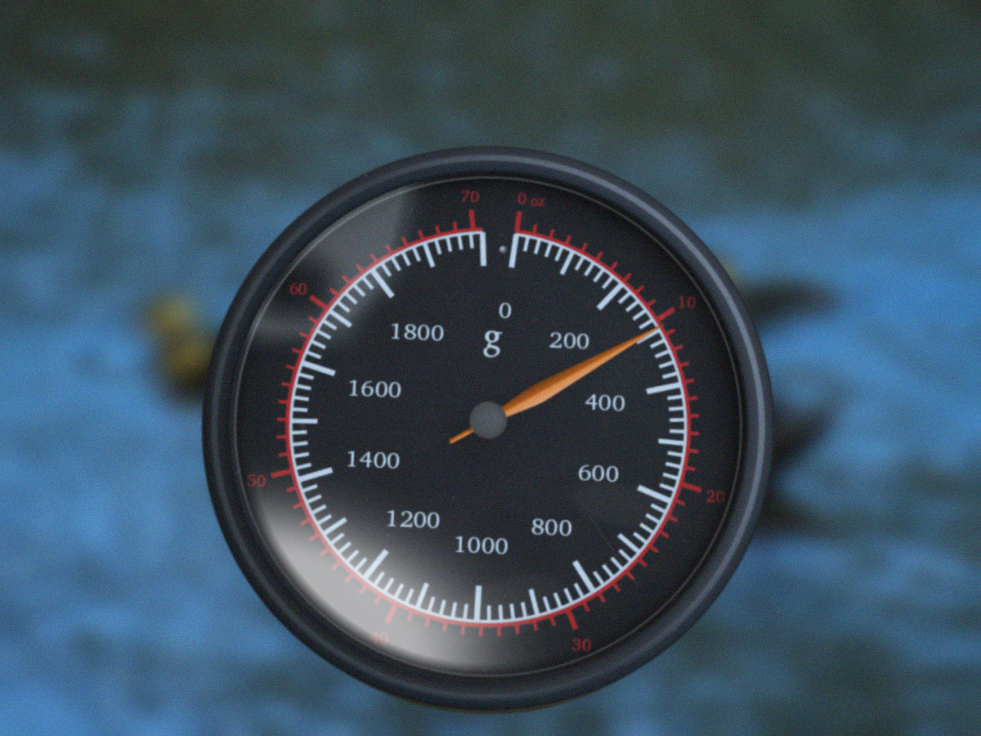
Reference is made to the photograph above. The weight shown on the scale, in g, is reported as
300 g
